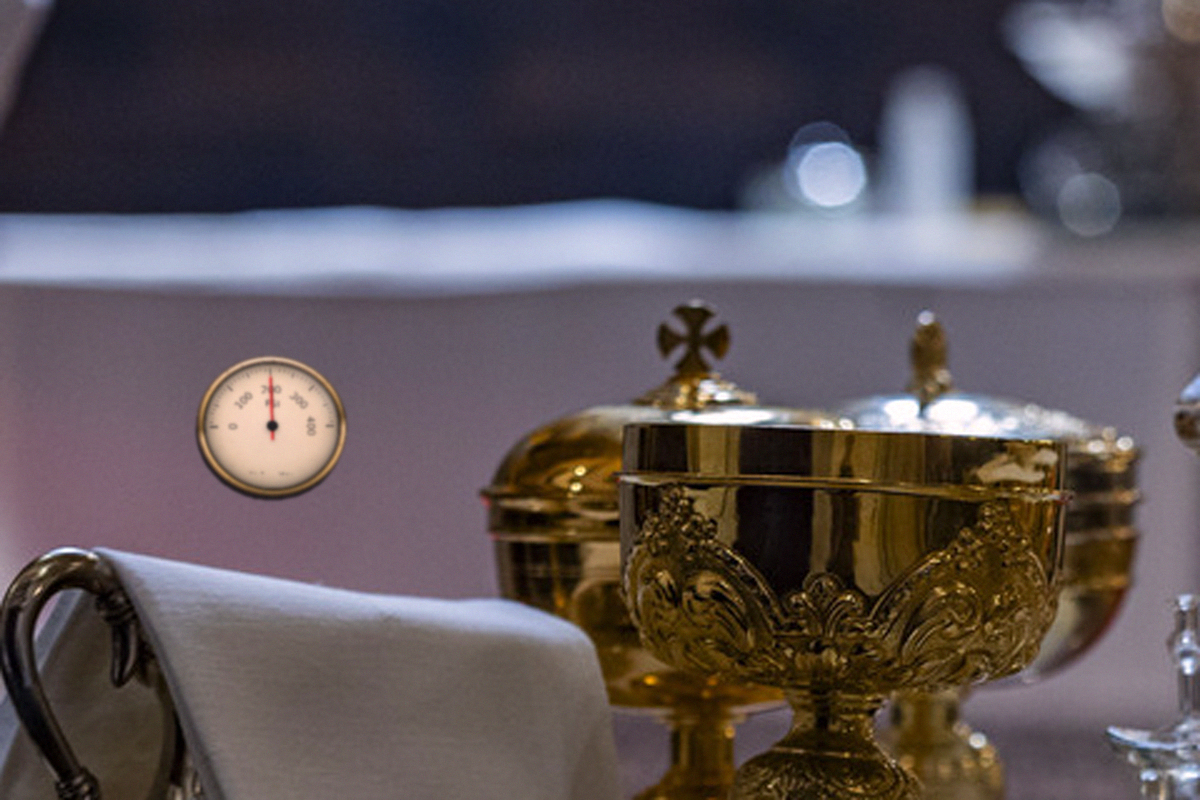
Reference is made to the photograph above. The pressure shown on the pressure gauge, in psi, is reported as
200 psi
